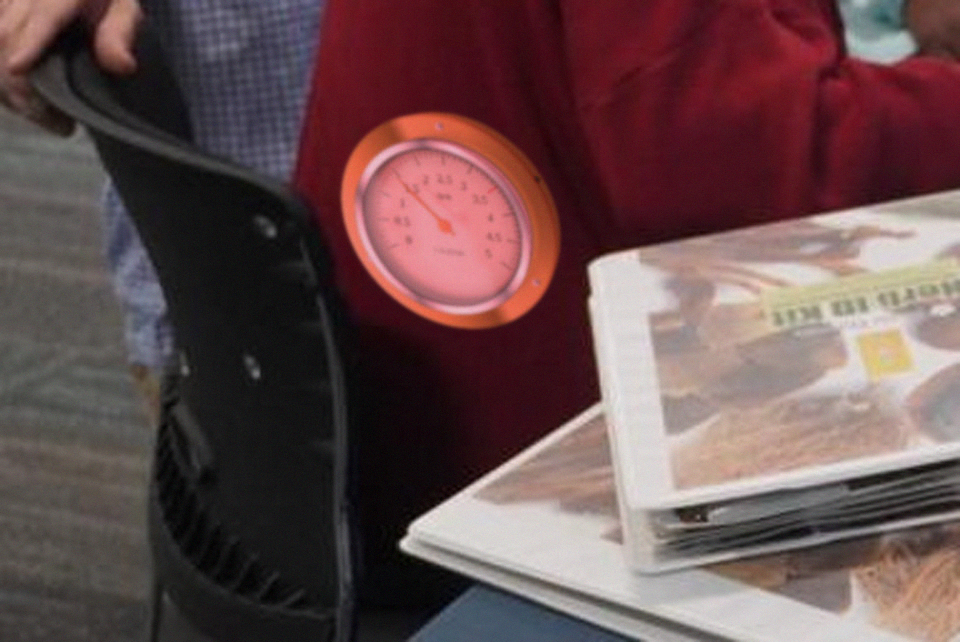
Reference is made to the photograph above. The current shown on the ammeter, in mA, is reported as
1.5 mA
